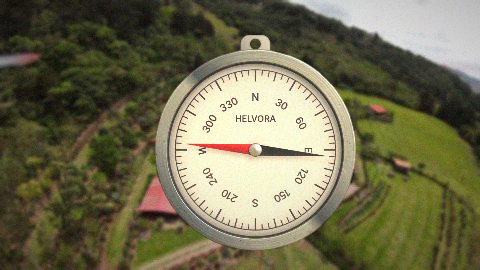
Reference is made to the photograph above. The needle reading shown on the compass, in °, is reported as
275 °
